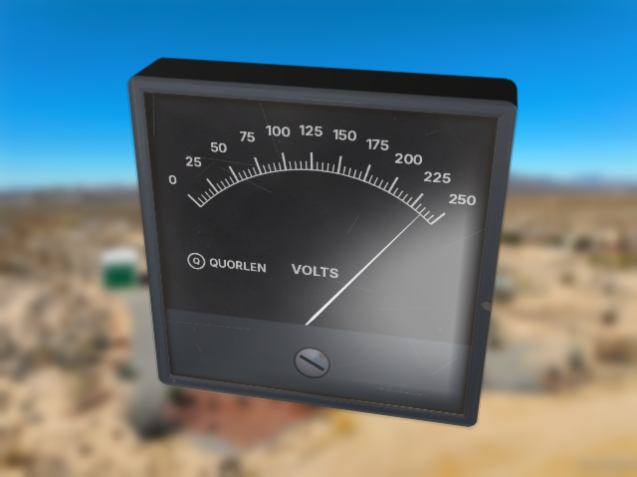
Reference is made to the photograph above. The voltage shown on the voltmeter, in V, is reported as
235 V
